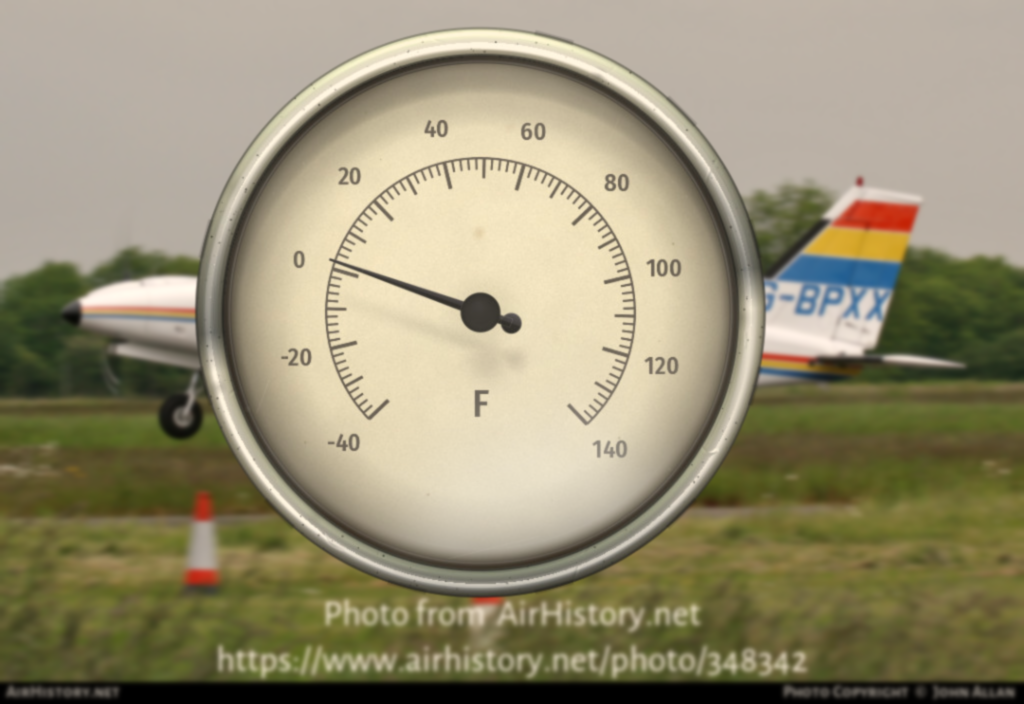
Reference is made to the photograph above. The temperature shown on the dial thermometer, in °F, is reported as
2 °F
